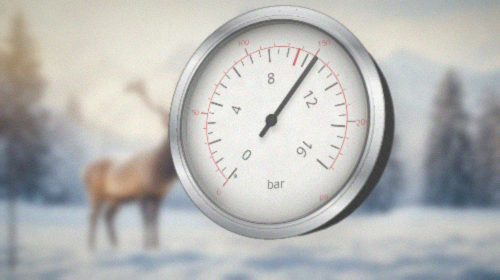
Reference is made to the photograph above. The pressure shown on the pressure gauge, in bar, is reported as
10.5 bar
